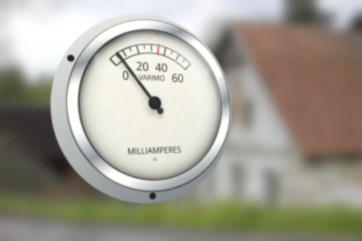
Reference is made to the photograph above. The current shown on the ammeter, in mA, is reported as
5 mA
